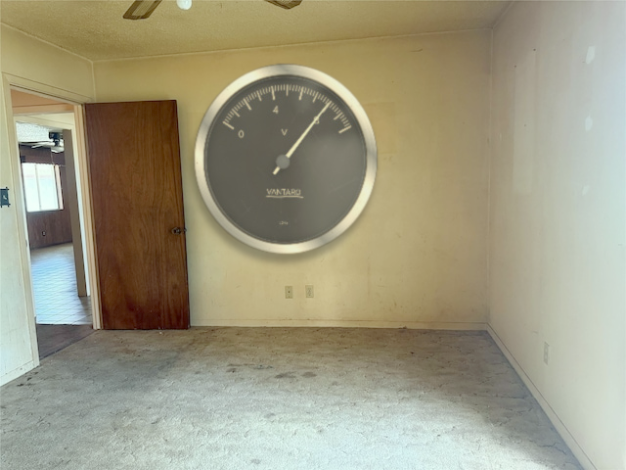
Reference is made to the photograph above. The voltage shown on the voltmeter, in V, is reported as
8 V
